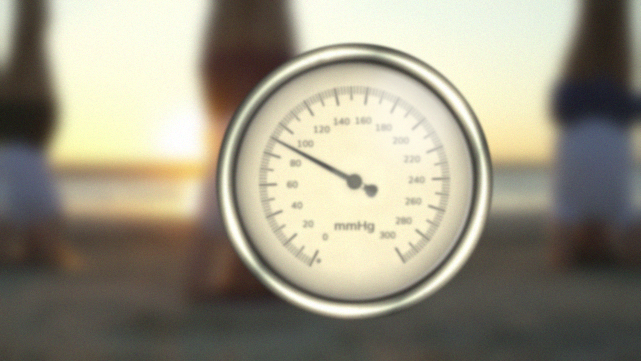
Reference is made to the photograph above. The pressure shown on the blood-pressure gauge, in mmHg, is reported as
90 mmHg
